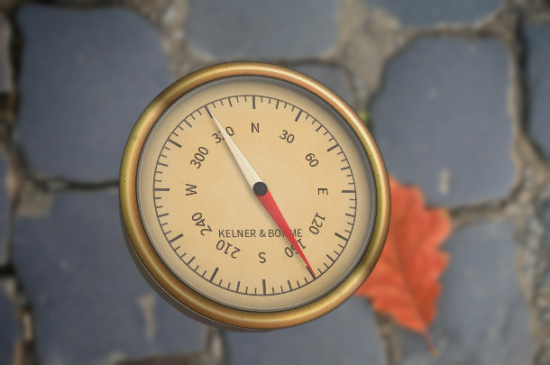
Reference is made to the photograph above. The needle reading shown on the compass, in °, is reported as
150 °
